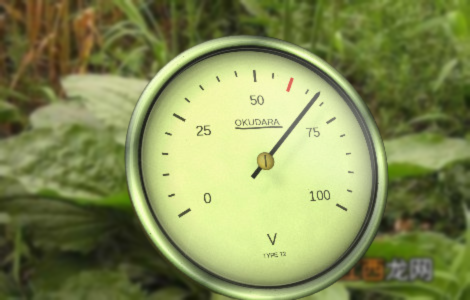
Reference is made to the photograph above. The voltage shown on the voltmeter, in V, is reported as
67.5 V
